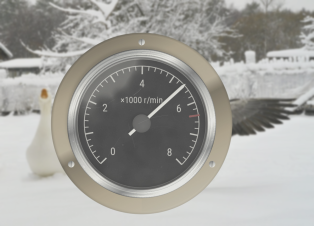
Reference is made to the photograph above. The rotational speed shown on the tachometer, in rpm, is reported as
5400 rpm
